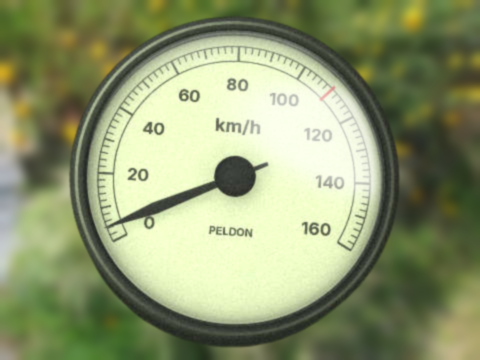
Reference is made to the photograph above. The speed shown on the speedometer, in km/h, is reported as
4 km/h
